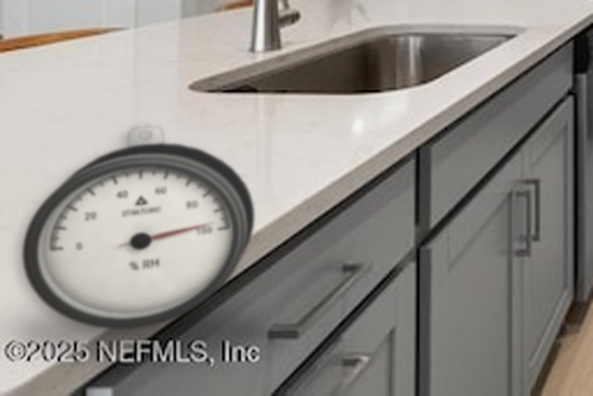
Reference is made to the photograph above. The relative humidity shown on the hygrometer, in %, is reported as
95 %
